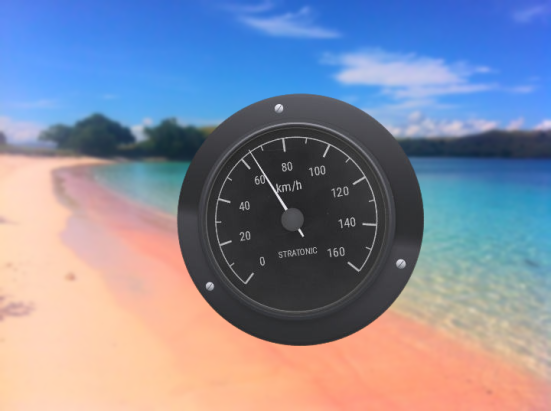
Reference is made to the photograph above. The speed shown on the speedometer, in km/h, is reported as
65 km/h
